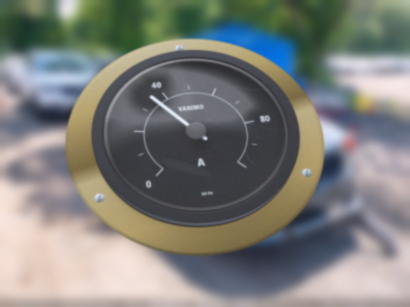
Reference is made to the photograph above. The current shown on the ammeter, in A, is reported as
35 A
